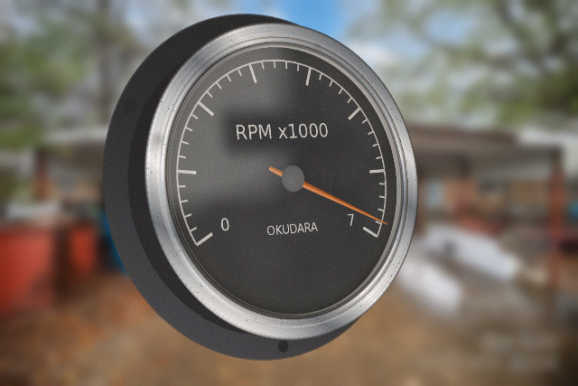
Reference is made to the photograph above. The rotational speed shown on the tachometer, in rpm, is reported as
6800 rpm
